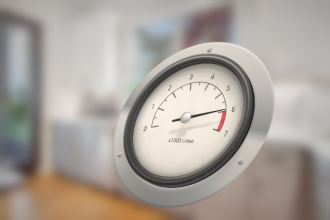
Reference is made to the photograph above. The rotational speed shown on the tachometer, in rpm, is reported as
6000 rpm
